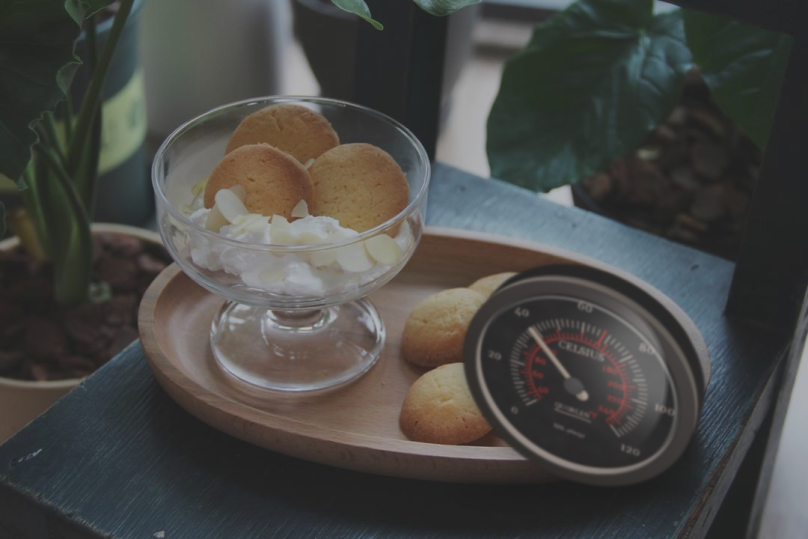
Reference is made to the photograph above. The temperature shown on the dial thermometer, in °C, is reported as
40 °C
